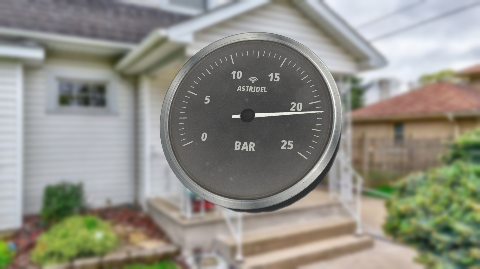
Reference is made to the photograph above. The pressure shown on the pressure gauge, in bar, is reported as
21 bar
